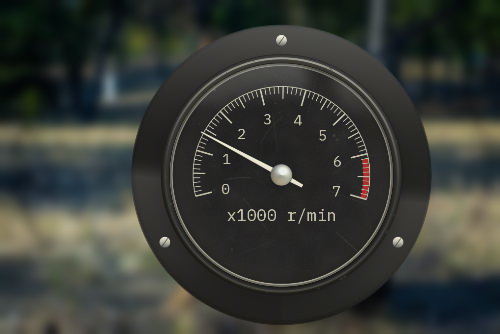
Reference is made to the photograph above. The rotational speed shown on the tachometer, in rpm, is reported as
1400 rpm
